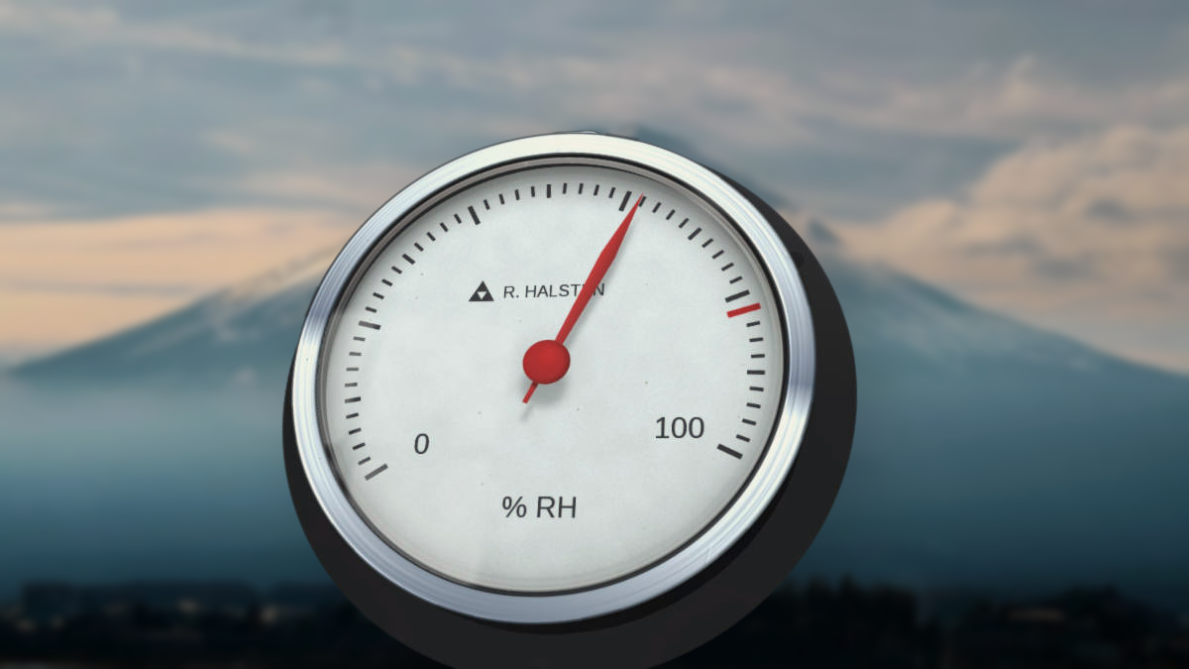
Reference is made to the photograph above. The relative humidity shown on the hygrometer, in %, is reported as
62 %
